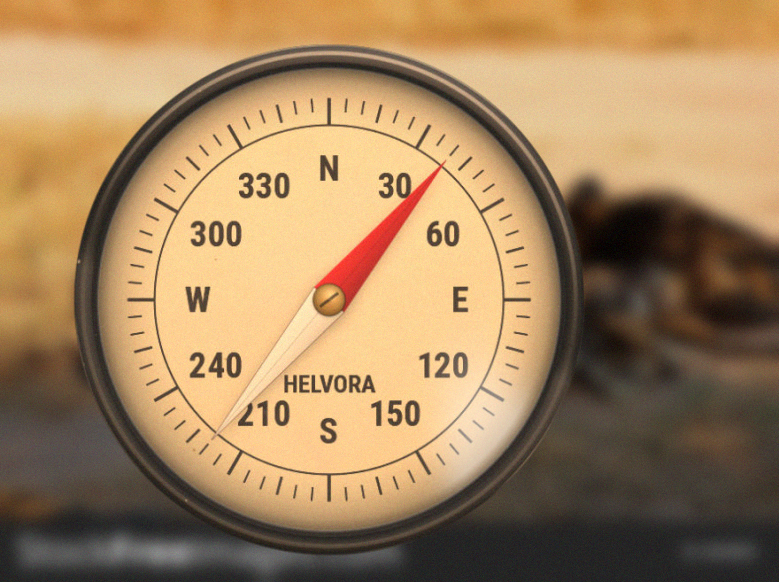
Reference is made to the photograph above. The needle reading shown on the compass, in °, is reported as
40 °
